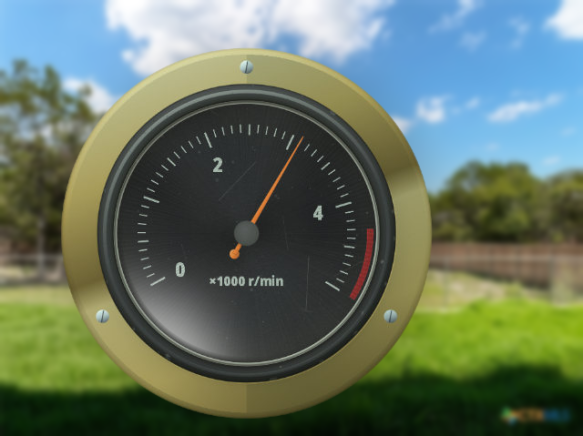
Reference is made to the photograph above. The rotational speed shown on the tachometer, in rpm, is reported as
3100 rpm
